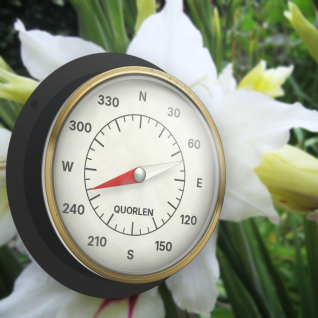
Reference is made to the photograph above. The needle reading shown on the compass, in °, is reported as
250 °
